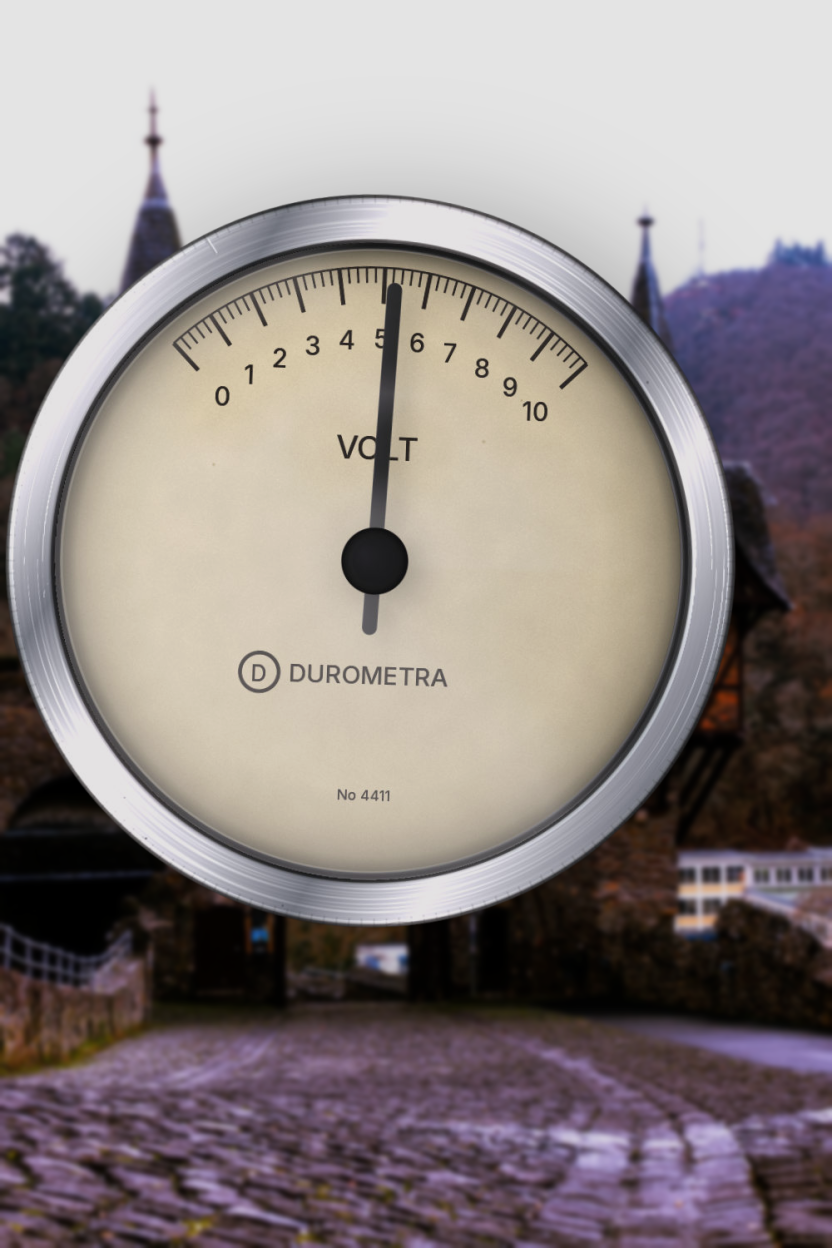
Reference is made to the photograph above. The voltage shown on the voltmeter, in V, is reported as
5.2 V
